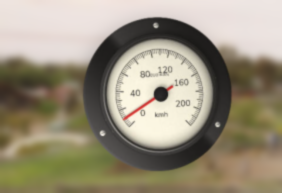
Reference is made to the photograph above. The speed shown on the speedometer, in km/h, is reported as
10 km/h
